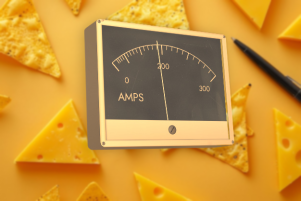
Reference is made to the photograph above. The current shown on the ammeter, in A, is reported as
190 A
